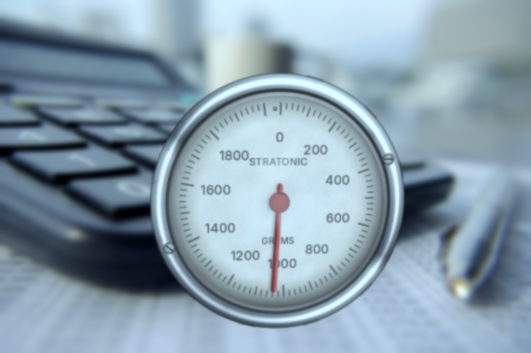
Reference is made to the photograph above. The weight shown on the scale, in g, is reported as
1040 g
